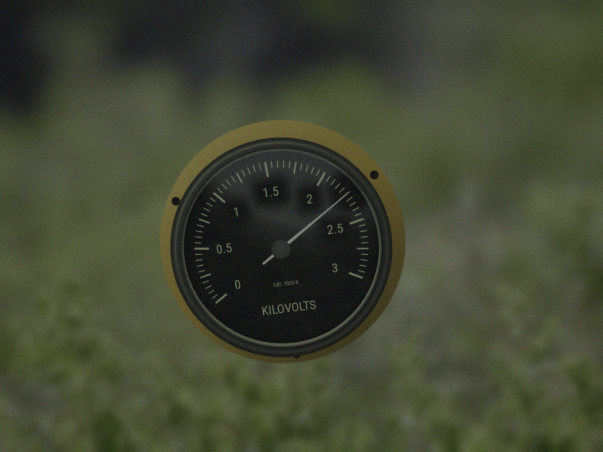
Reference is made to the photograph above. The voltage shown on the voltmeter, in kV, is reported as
2.25 kV
